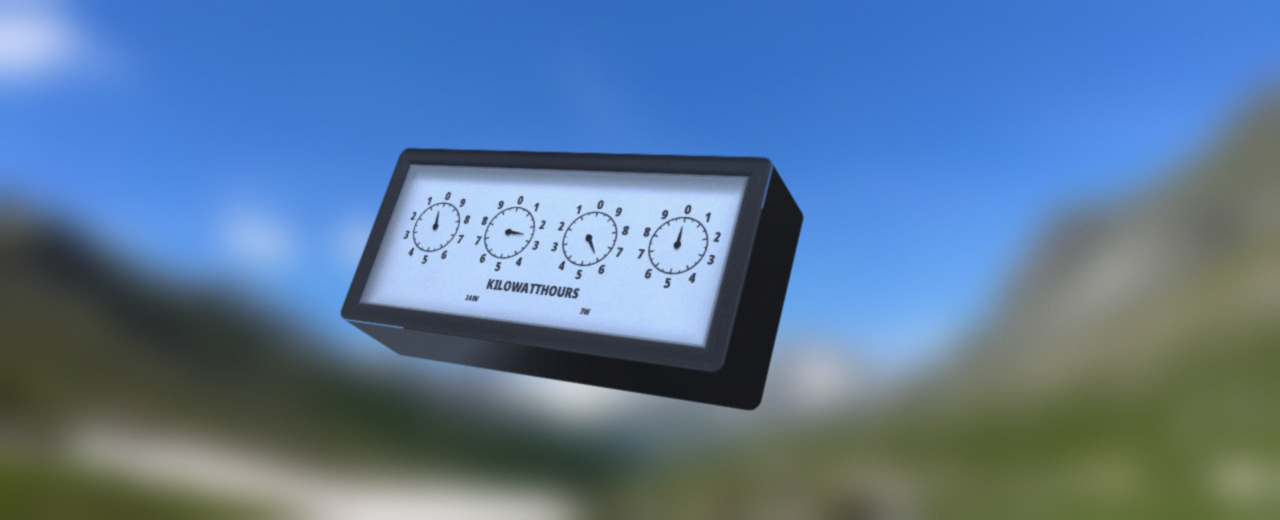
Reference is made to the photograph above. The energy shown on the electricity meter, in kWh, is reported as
260 kWh
